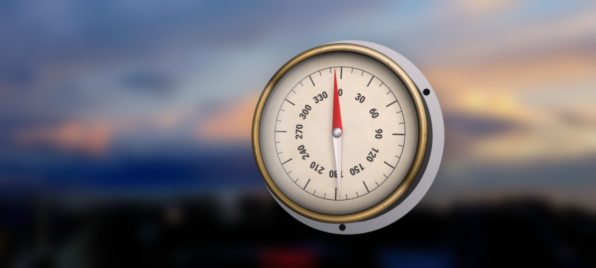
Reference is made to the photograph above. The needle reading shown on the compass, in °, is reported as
355 °
